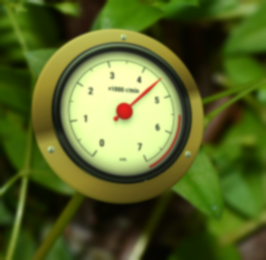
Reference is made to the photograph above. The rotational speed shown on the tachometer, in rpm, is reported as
4500 rpm
